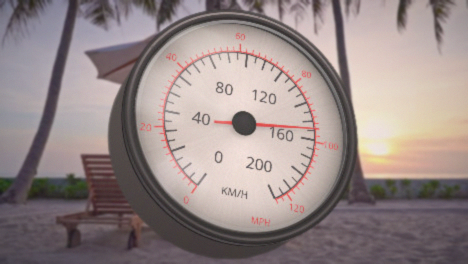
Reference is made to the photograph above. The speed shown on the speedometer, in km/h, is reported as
155 km/h
